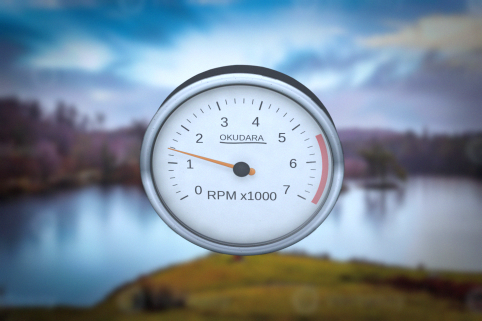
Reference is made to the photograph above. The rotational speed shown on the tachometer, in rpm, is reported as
1400 rpm
